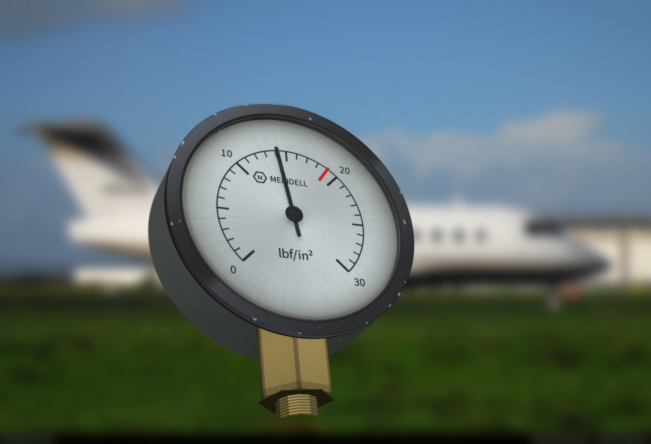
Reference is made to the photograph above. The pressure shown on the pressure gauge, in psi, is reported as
14 psi
